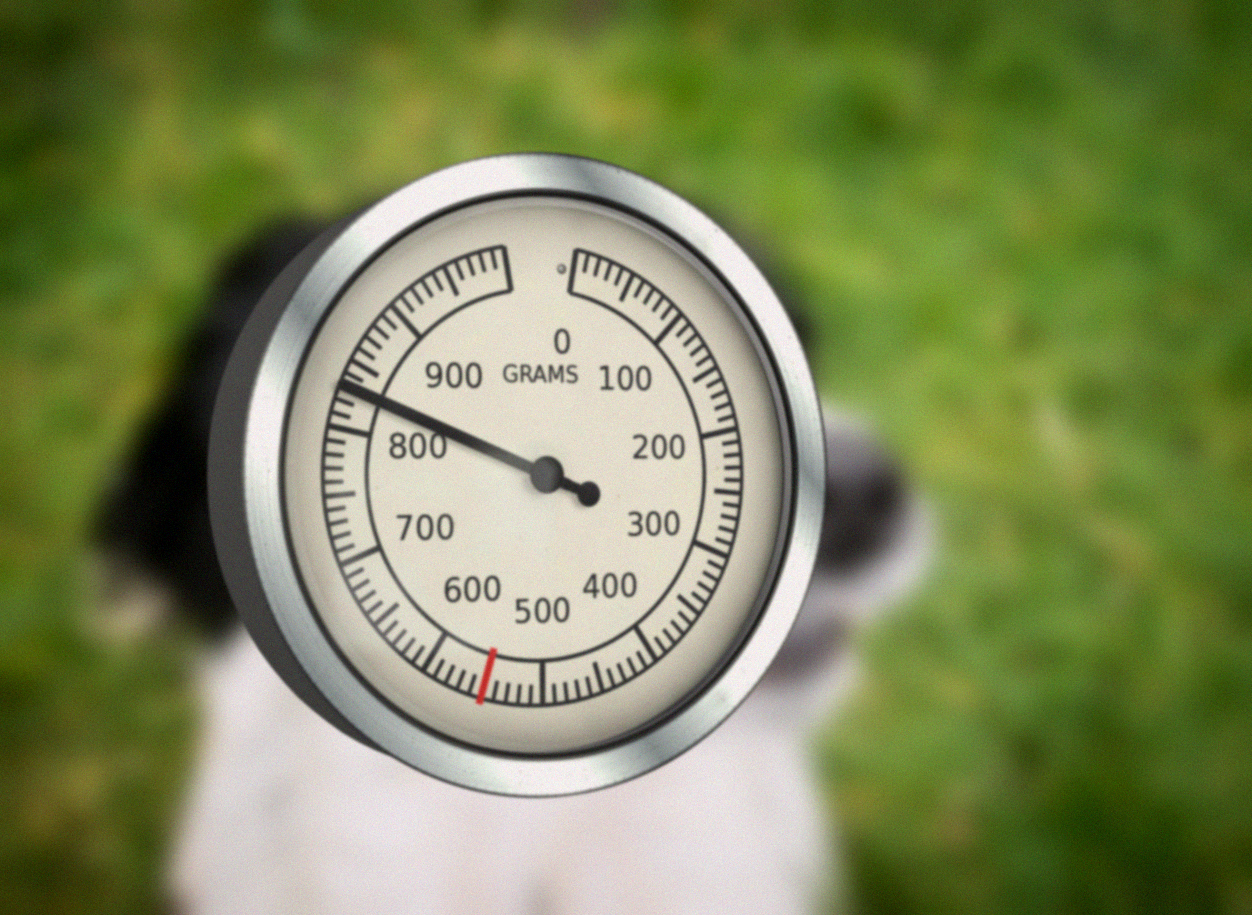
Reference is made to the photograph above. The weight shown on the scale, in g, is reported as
830 g
